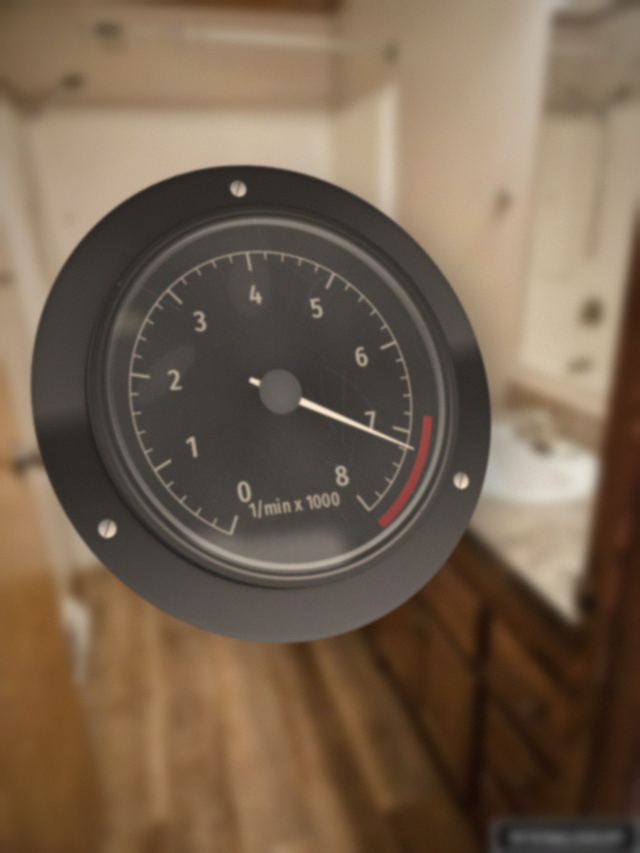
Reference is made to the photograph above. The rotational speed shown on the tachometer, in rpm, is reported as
7200 rpm
